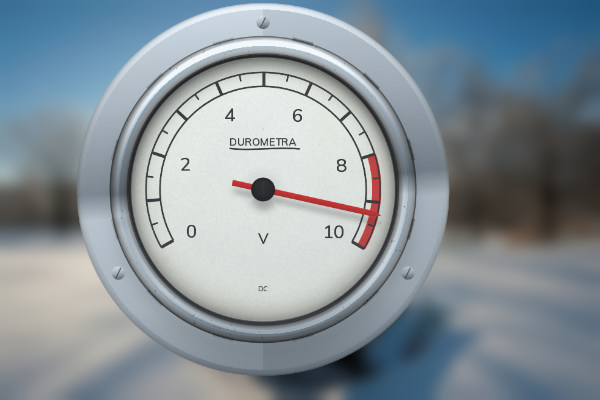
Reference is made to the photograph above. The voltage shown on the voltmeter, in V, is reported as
9.25 V
